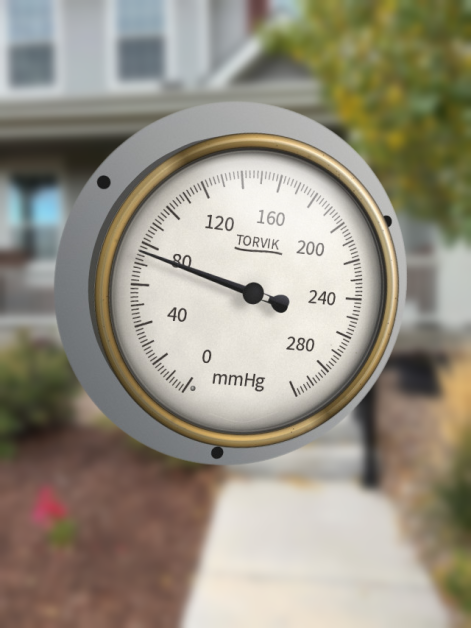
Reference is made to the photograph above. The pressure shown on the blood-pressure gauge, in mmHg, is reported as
76 mmHg
